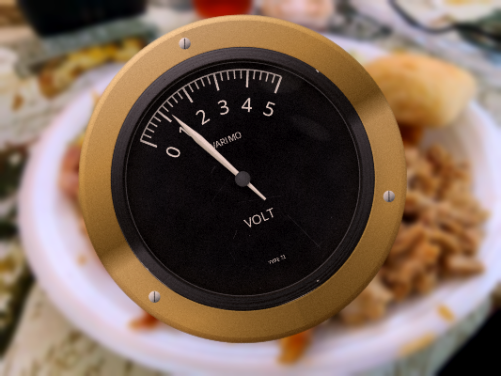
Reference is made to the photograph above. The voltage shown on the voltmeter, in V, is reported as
1.2 V
